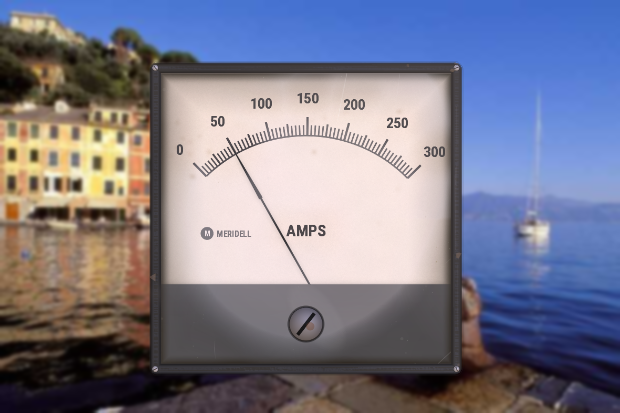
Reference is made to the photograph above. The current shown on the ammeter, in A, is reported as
50 A
